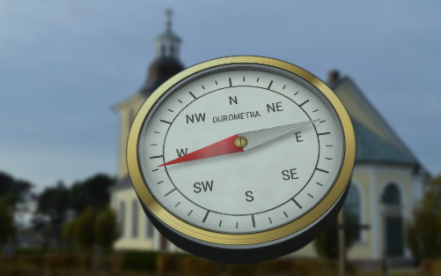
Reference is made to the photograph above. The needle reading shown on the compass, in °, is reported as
260 °
